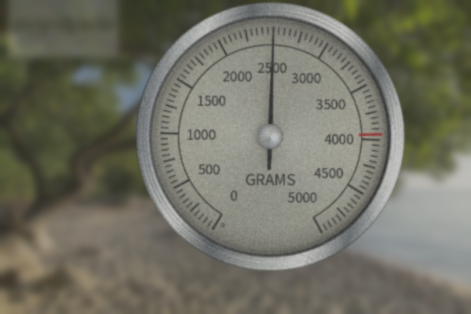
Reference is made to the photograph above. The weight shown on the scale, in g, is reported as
2500 g
